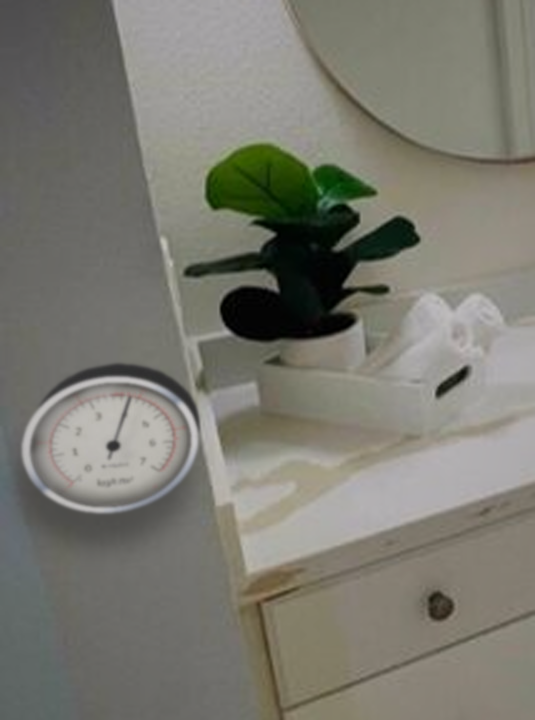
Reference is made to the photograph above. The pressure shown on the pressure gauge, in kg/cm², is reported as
4 kg/cm²
